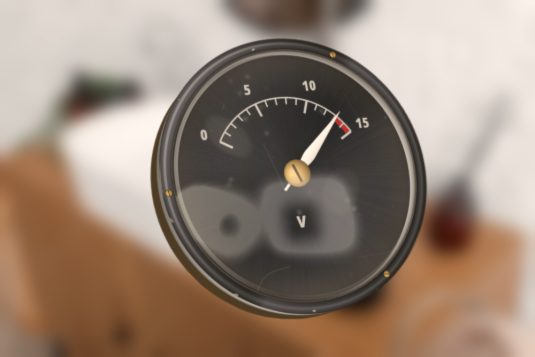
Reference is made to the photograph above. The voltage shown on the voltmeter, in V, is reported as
13 V
